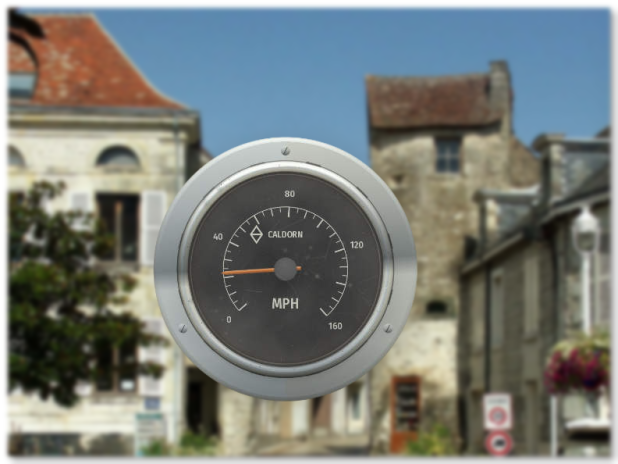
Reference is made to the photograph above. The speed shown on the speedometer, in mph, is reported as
22.5 mph
